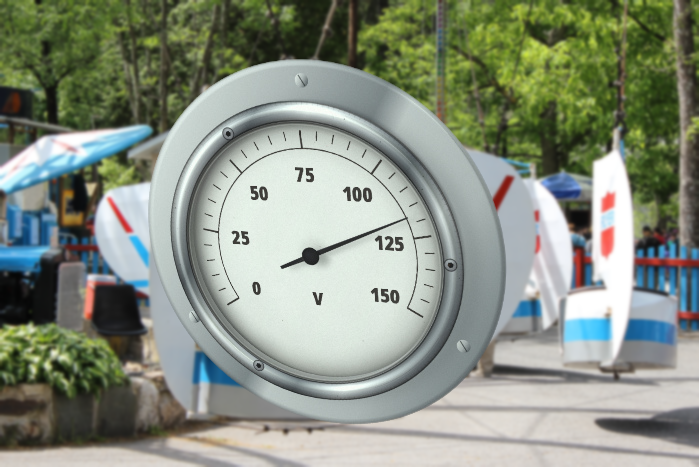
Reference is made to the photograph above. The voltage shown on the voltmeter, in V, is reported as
117.5 V
